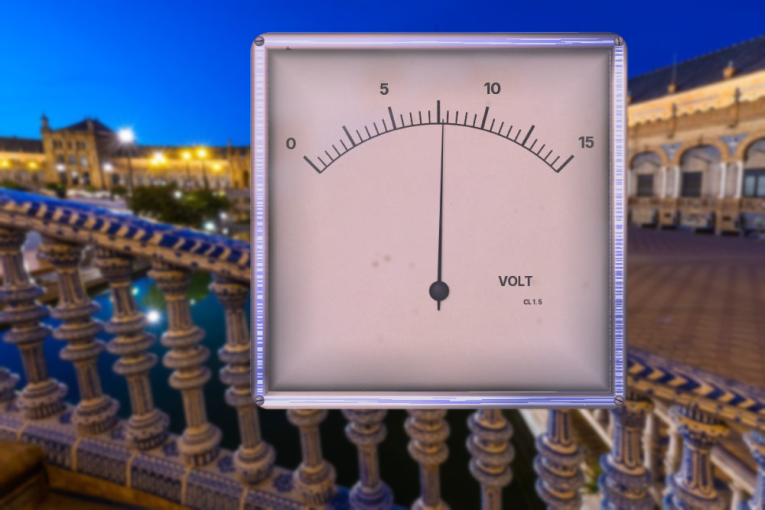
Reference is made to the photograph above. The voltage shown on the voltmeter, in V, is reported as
7.75 V
